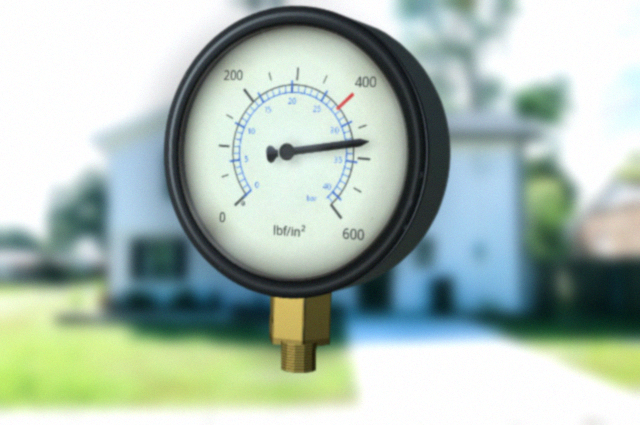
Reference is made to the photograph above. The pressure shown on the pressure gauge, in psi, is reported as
475 psi
